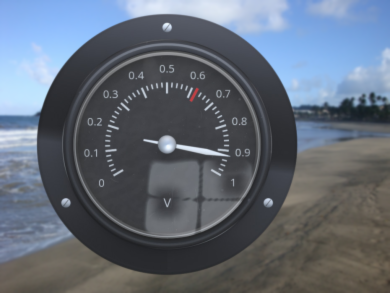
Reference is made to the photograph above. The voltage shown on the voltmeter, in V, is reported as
0.92 V
